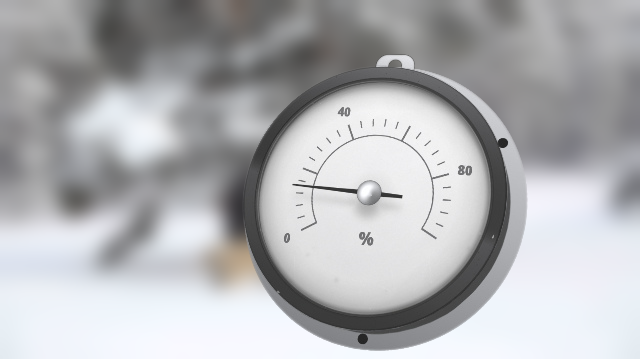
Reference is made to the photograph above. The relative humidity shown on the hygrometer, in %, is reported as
14 %
